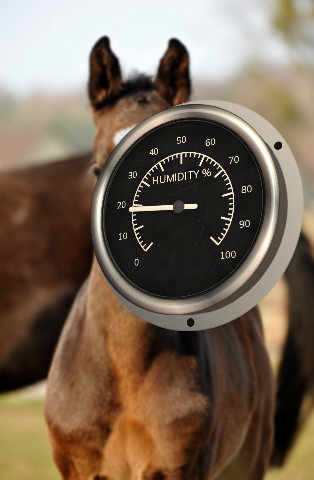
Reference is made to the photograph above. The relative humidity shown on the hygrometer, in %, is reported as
18 %
